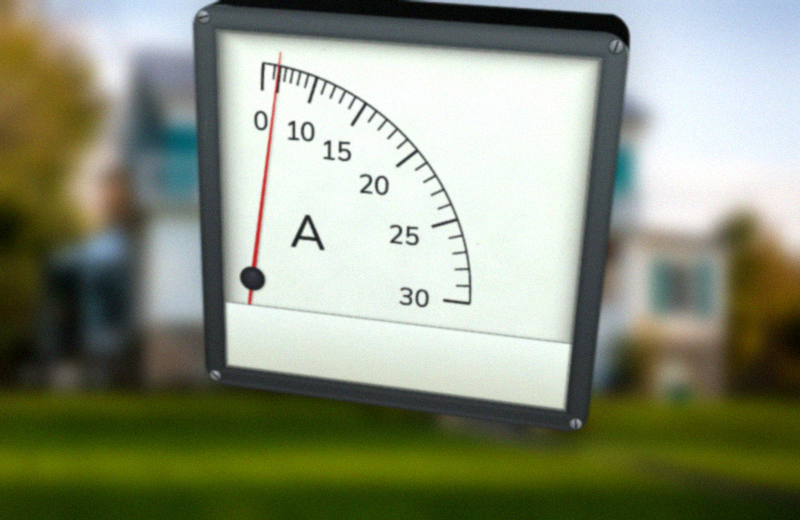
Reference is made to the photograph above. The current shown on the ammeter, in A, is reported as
5 A
